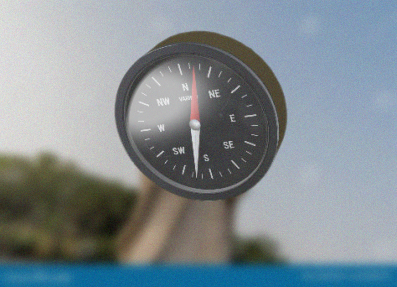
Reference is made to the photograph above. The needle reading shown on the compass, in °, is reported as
15 °
